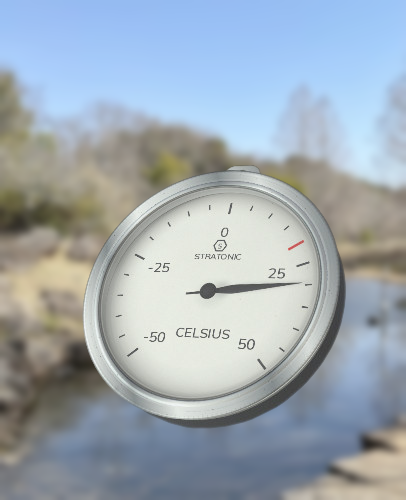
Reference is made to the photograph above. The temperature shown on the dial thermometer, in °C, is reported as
30 °C
